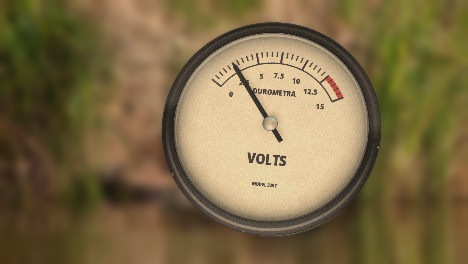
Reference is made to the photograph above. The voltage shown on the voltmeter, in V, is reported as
2.5 V
